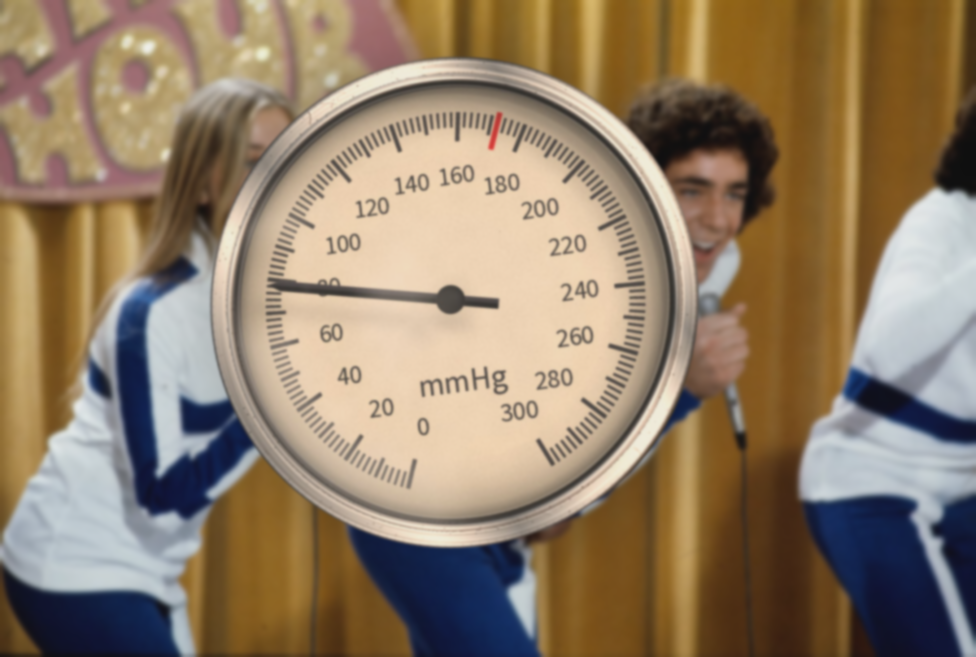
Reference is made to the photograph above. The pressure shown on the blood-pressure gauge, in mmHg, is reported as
78 mmHg
